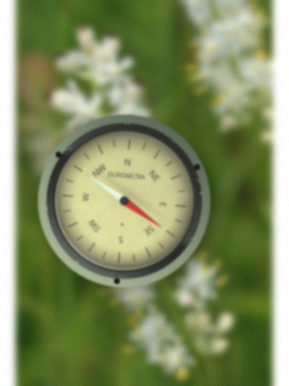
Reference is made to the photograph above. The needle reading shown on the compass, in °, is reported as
120 °
